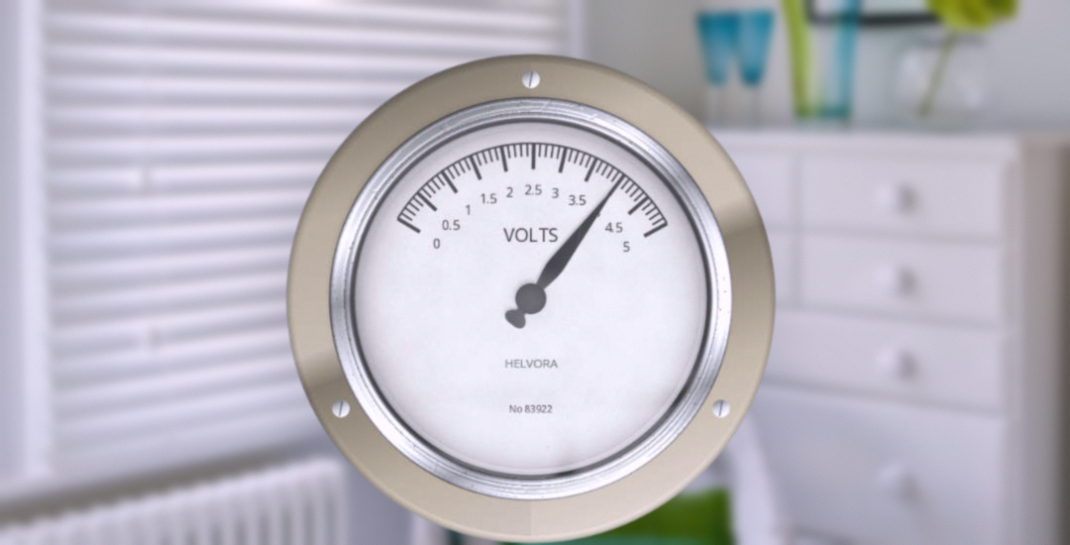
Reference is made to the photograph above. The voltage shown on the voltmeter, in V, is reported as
4 V
